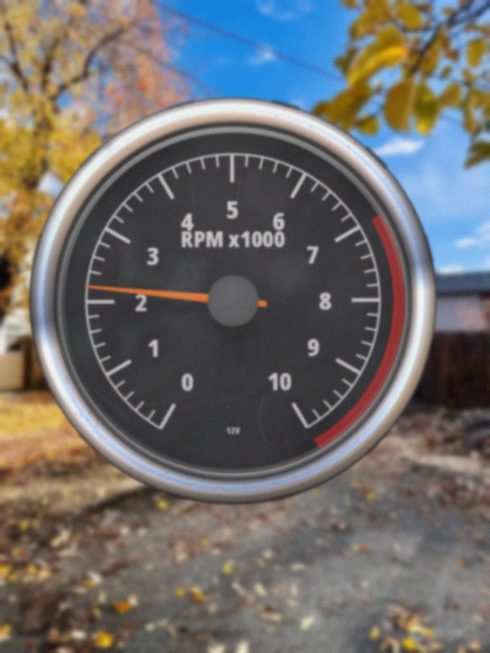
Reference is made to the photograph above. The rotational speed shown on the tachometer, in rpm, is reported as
2200 rpm
